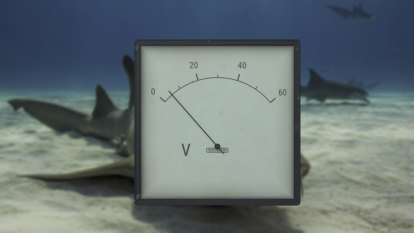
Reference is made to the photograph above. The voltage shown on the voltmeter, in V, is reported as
5 V
